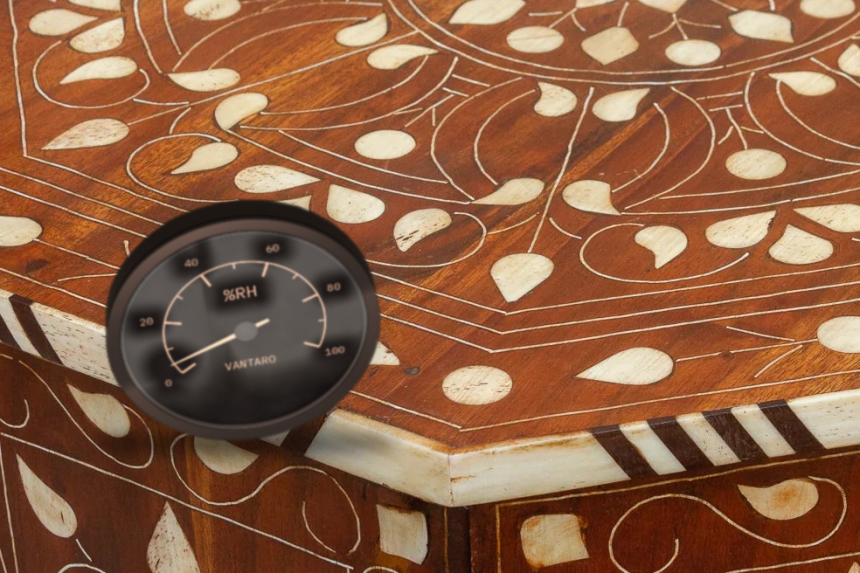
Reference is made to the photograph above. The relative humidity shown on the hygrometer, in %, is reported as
5 %
